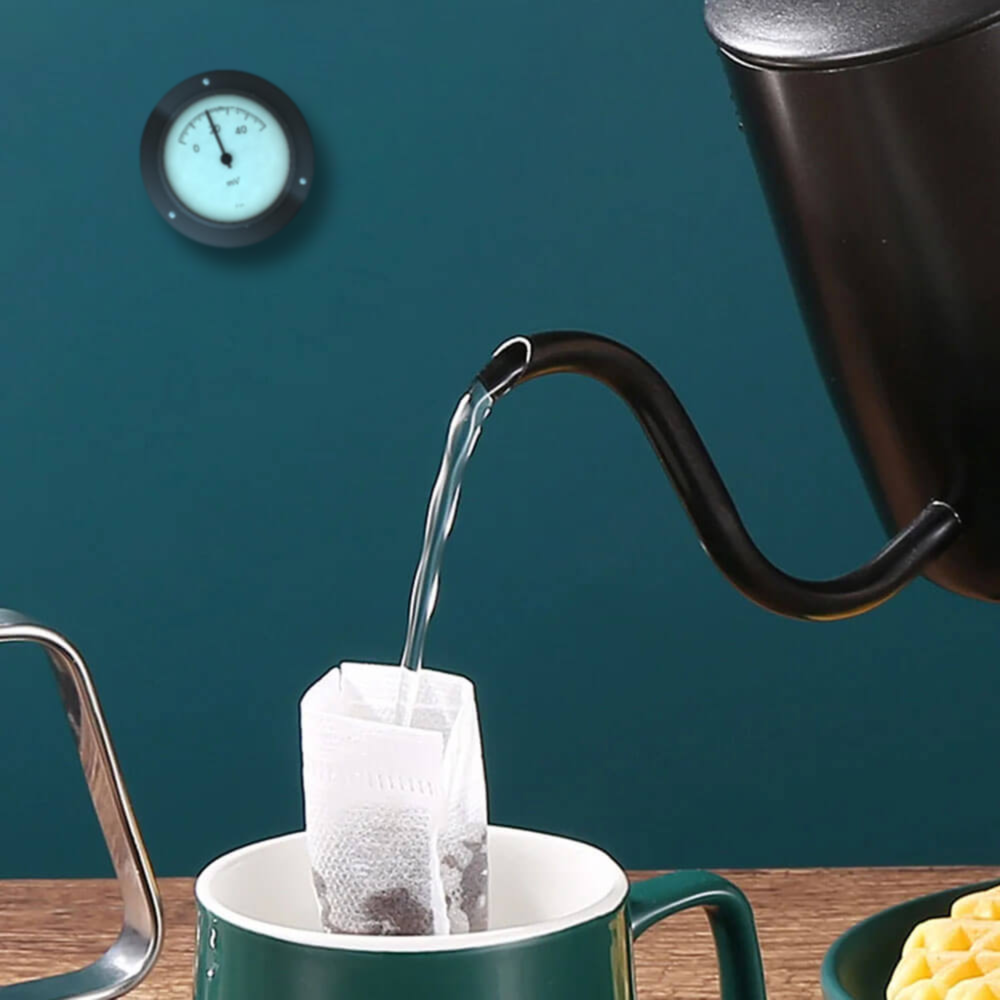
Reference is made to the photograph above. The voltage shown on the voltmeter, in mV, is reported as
20 mV
